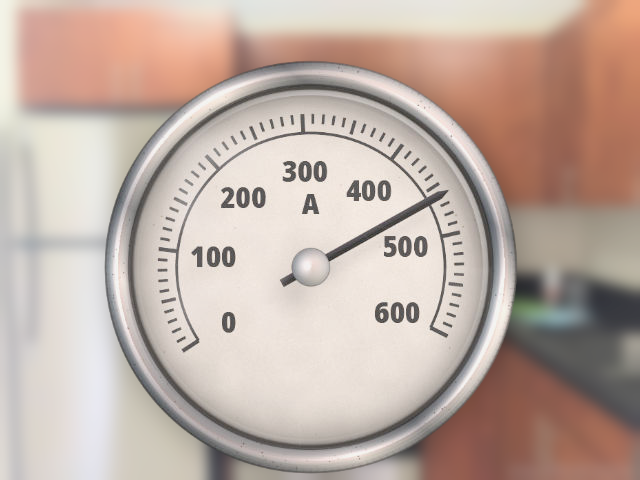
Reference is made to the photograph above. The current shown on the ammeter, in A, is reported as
460 A
